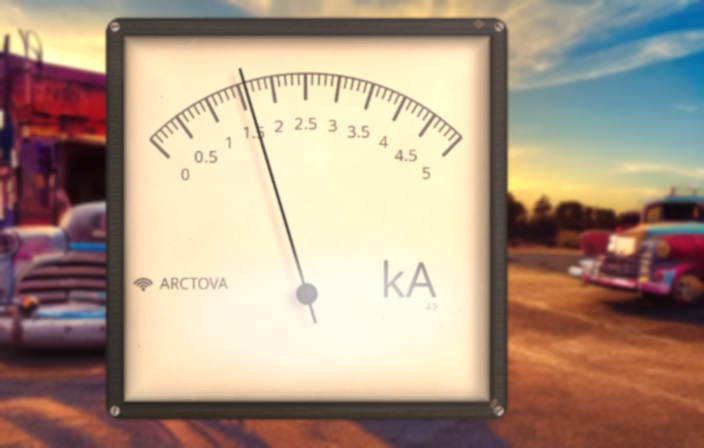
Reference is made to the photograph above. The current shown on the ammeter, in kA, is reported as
1.6 kA
